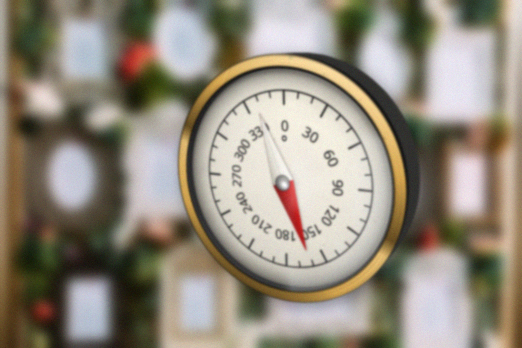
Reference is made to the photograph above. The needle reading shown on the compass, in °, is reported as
160 °
